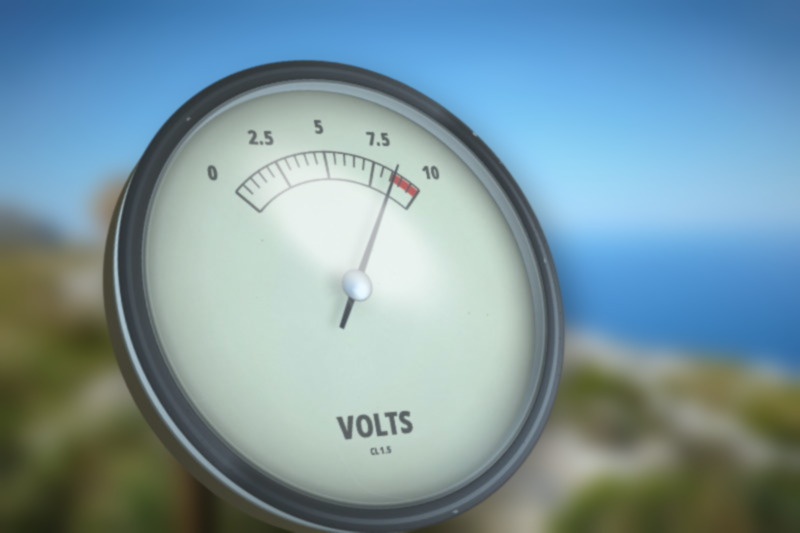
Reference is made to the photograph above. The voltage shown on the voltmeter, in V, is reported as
8.5 V
